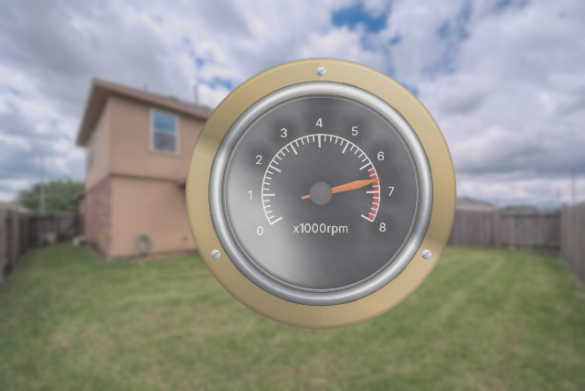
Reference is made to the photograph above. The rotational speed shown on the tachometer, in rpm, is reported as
6600 rpm
